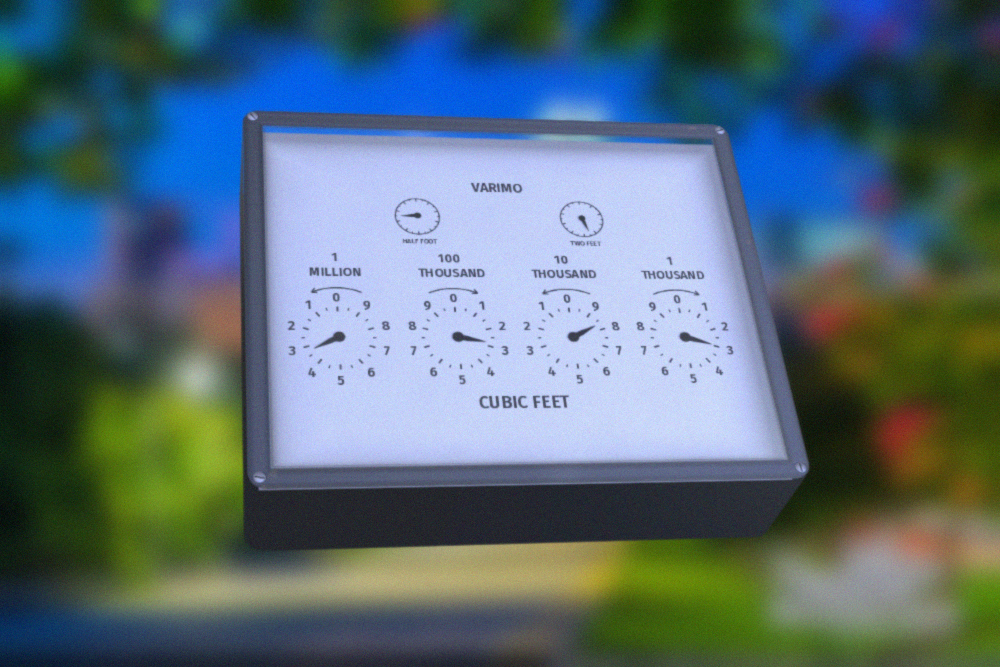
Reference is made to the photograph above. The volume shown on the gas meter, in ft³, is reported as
328300 ft³
